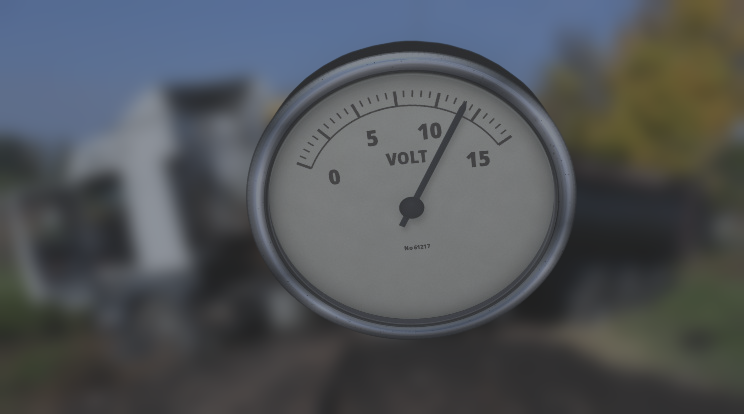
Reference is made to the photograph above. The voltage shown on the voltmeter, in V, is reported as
11.5 V
